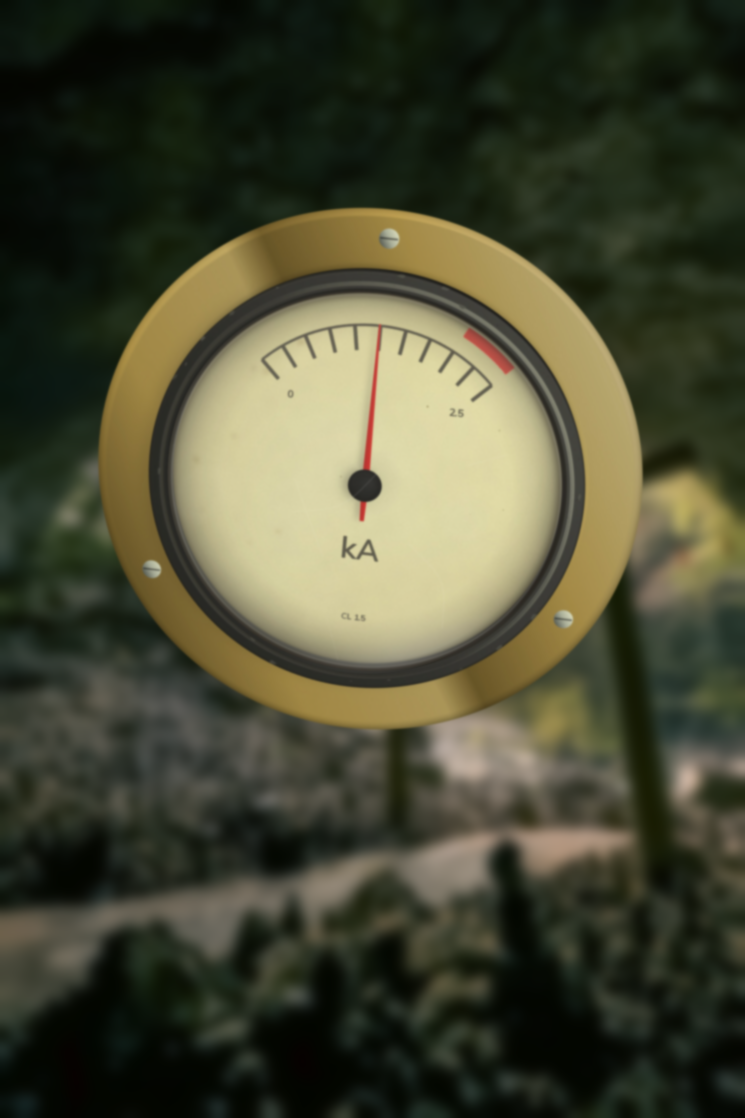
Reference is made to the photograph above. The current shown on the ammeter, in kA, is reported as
1.25 kA
